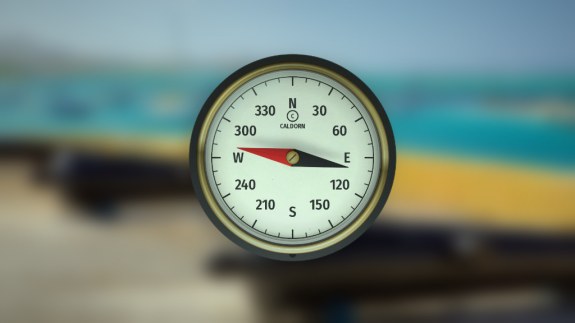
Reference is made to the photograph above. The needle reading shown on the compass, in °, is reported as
280 °
